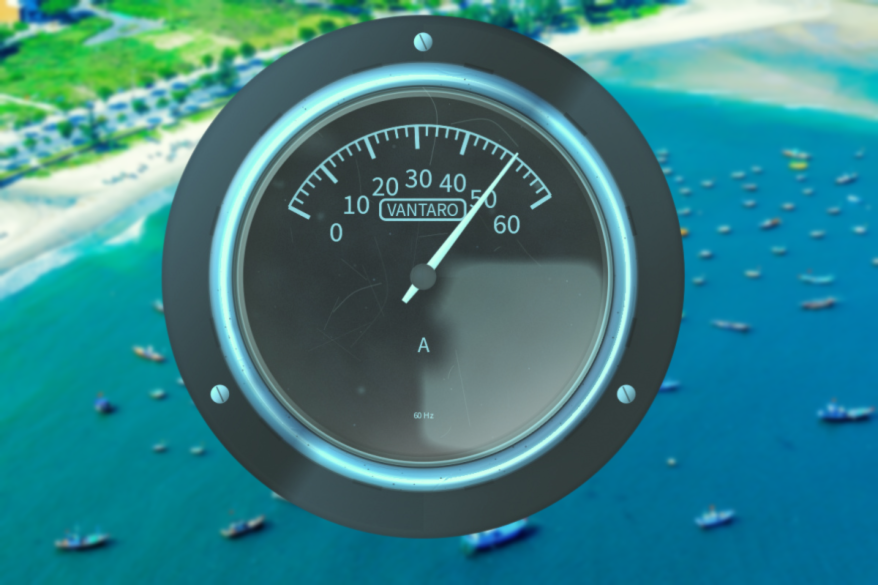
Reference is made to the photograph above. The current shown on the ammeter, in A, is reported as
50 A
